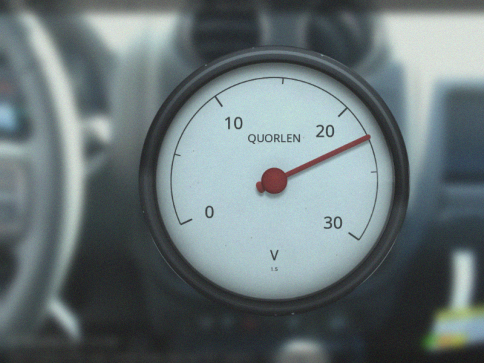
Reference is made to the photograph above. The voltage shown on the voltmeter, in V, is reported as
22.5 V
